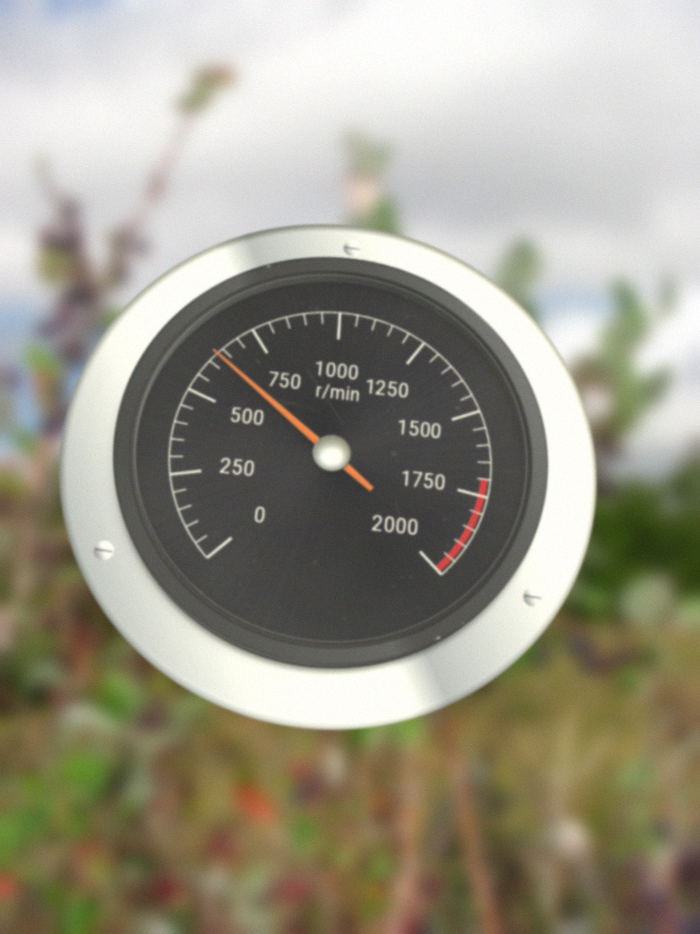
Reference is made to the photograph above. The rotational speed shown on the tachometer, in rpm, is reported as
625 rpm
